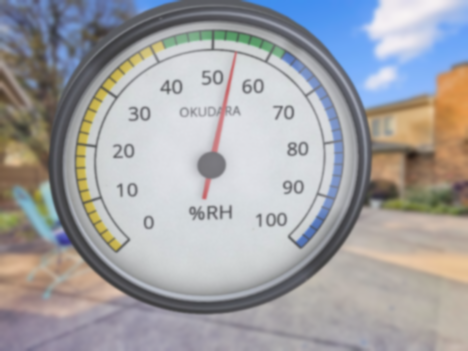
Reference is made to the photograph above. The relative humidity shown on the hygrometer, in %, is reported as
54 %
